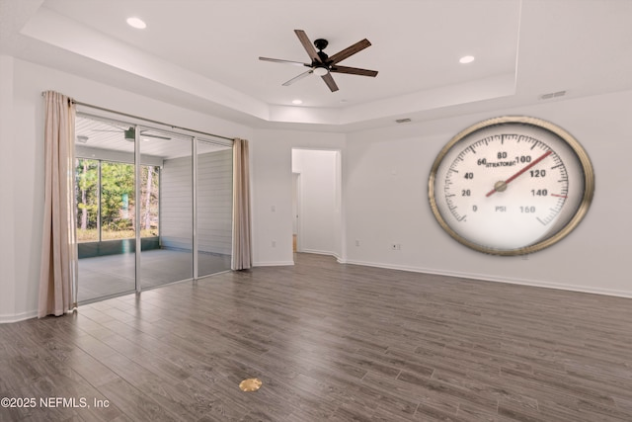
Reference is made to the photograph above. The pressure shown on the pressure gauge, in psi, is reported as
110 psi
